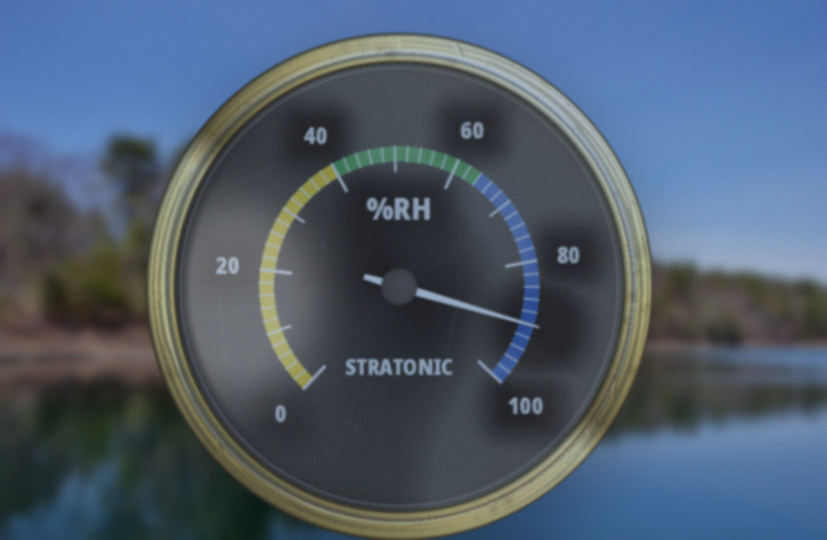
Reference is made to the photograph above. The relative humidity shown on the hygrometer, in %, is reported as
90 %
